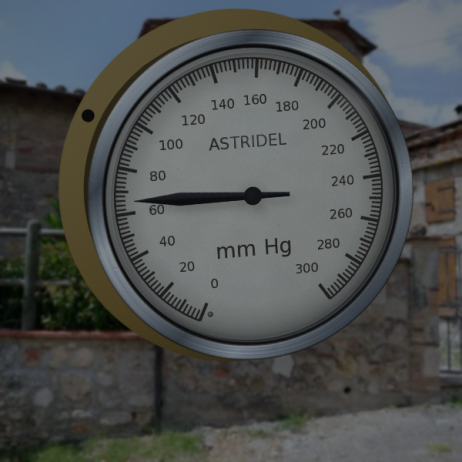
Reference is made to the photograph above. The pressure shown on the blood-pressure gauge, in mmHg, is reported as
66 mmHg
